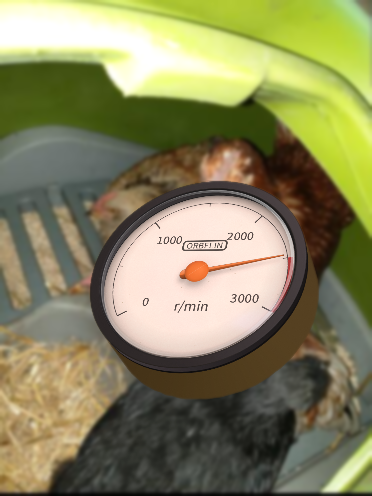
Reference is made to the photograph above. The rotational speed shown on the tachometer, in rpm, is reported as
2500 rpm
